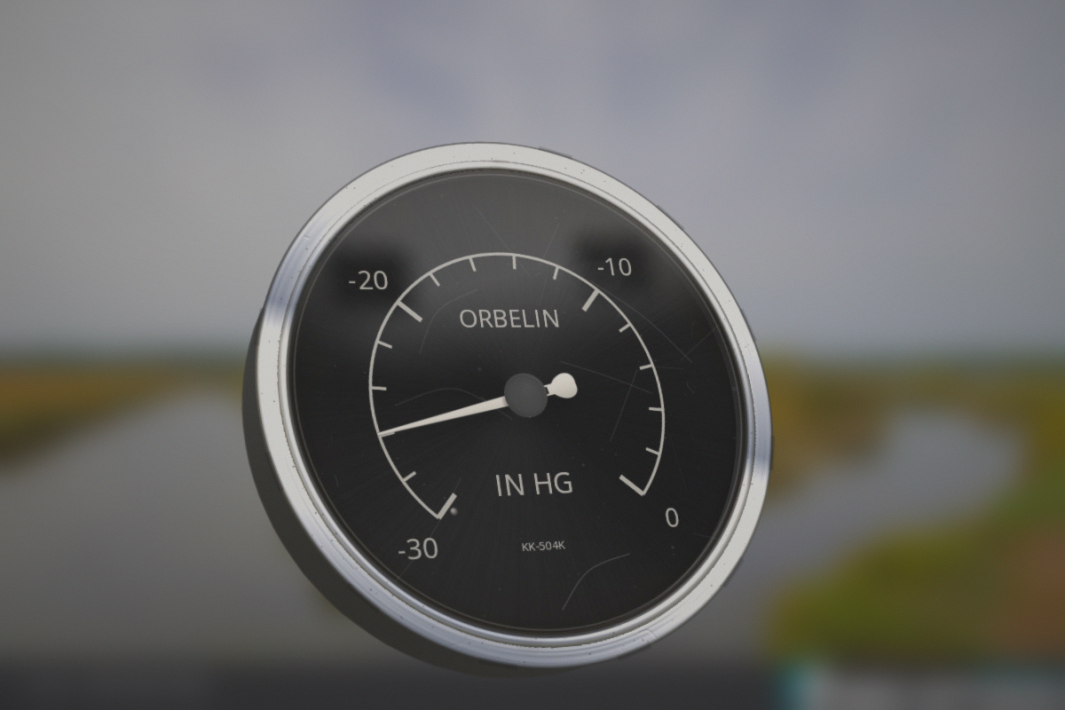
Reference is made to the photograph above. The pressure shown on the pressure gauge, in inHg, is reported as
-26 inHg
